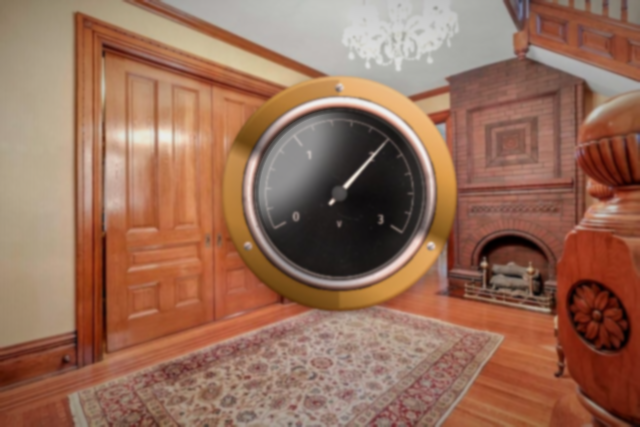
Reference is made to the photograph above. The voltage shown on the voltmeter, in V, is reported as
2 V
